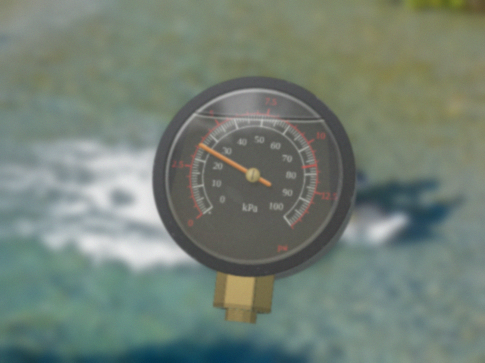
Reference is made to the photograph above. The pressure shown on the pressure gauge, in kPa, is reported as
25 kPa
